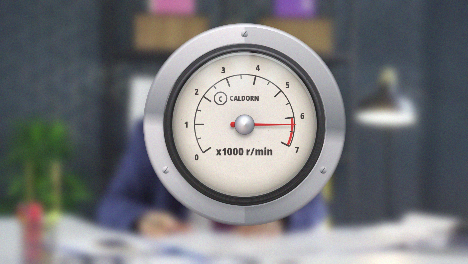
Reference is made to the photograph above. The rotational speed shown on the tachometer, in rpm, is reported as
6250 rpm
